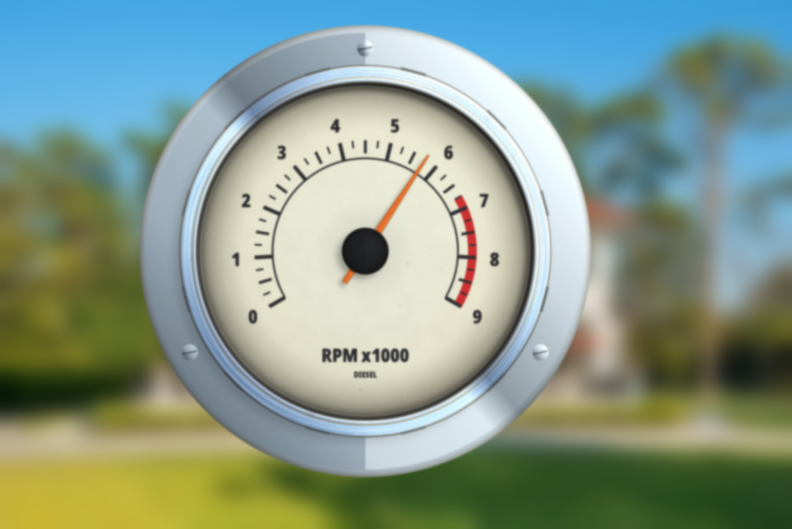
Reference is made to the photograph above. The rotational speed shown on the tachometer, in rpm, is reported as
5750 rpm
